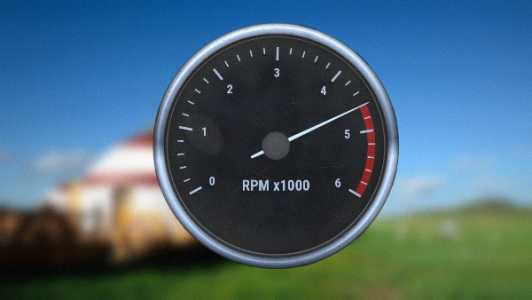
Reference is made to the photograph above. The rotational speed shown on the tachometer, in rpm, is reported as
4600 rpm
